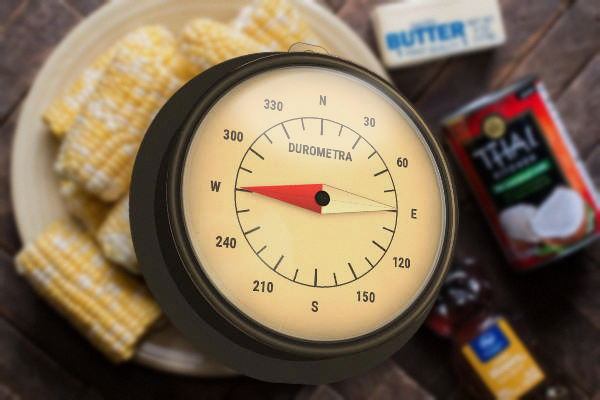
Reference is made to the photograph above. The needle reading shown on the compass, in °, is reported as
270 °
